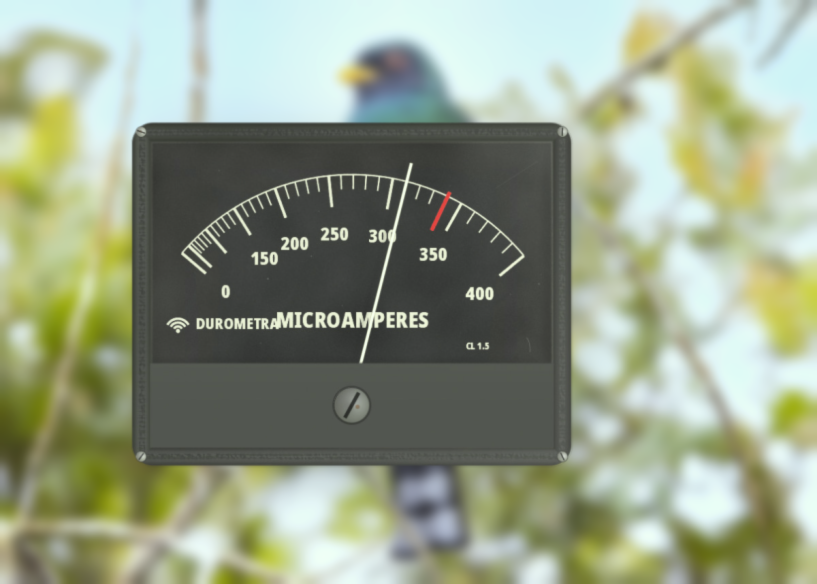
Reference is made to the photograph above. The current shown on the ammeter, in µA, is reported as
310 µA
